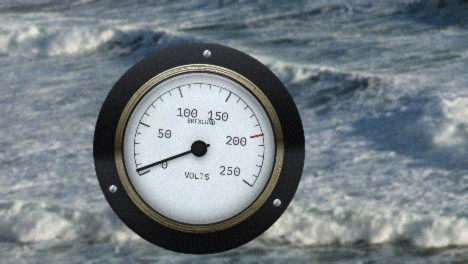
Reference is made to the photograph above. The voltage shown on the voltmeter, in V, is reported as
5 V
